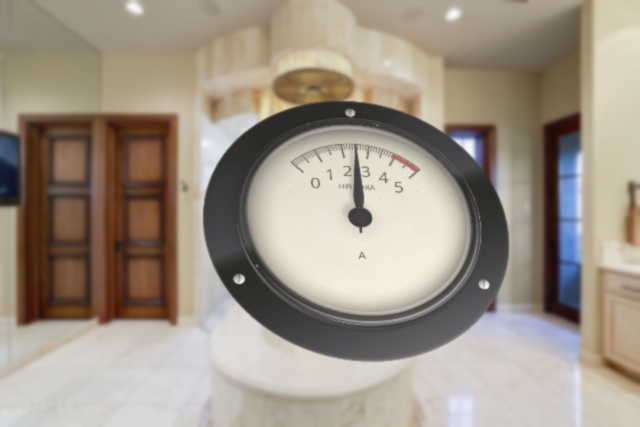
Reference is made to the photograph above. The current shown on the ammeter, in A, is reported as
2.5 A
